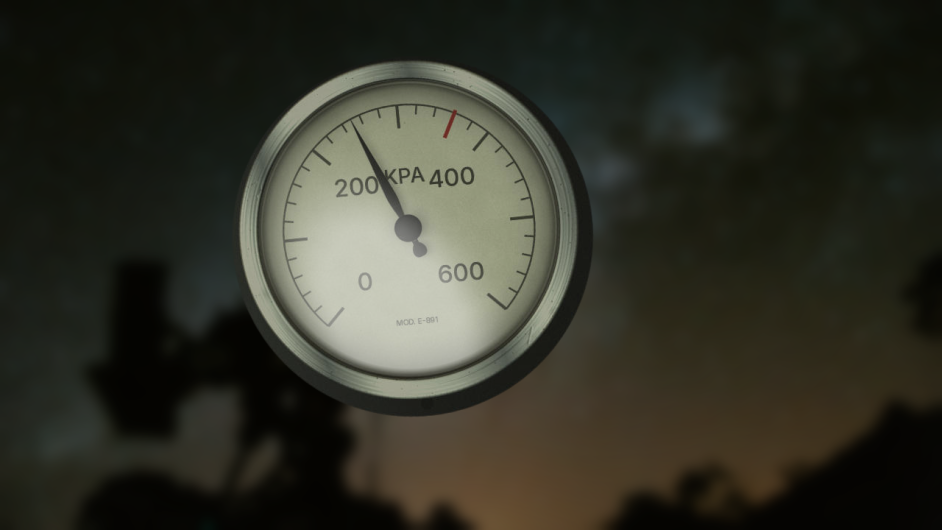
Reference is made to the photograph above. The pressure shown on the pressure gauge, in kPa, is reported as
250 kPa
